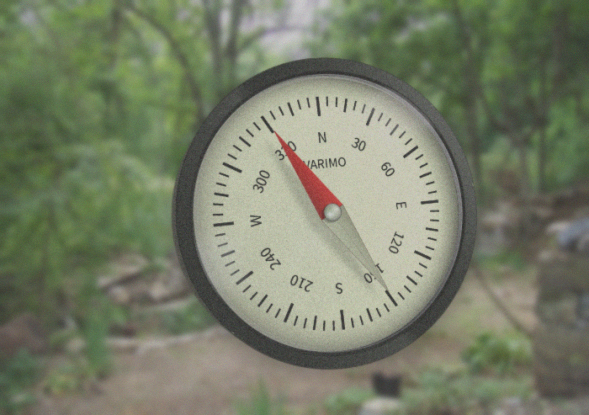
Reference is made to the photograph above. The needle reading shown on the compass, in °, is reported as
330 °
